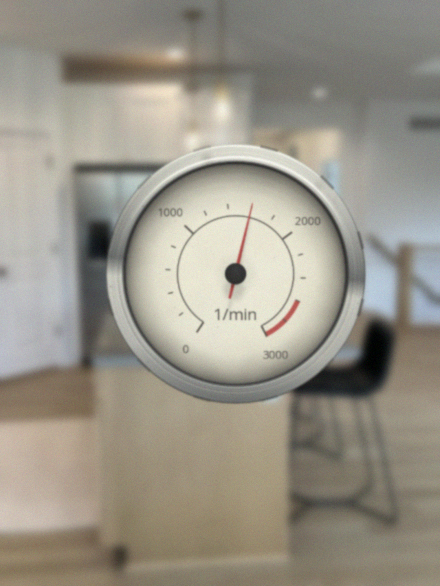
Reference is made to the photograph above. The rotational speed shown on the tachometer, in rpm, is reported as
1600 rpm
